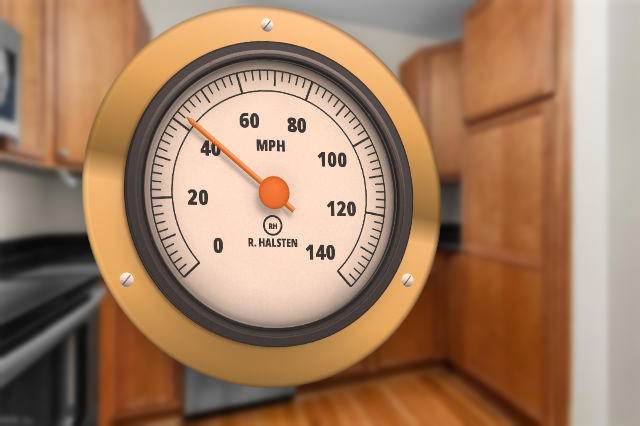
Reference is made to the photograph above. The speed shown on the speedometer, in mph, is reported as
42 mph
